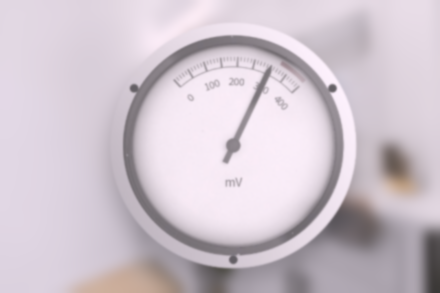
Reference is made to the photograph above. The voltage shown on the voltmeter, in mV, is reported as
300 mV
